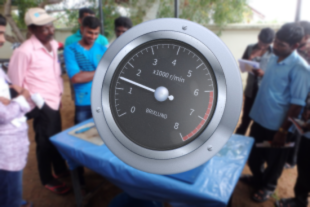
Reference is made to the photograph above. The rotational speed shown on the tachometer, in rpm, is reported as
1400 rpm
